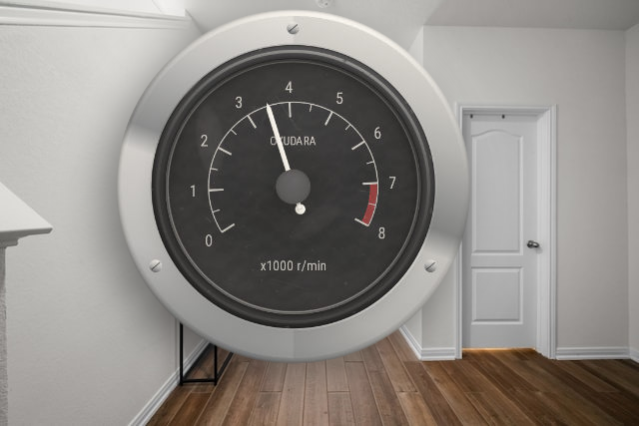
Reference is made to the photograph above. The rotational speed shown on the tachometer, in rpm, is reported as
3500 rpm
